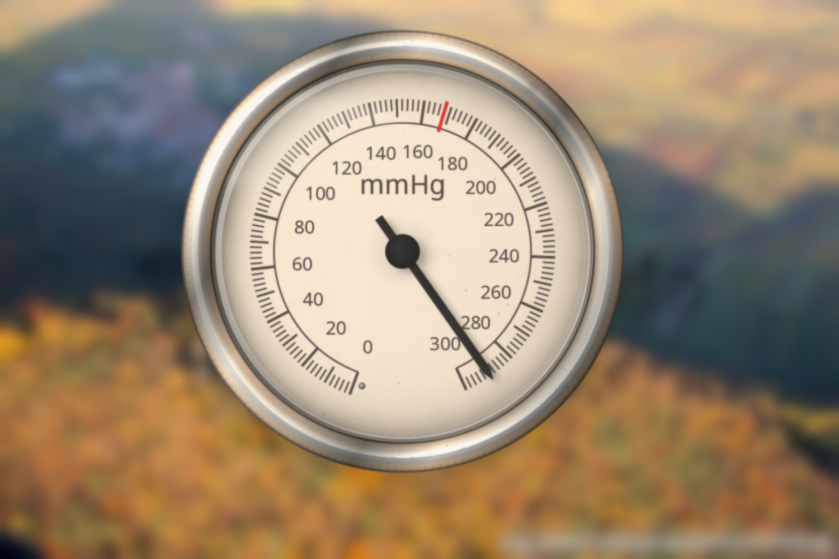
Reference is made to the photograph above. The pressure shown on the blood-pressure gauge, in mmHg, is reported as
290 mmHg
